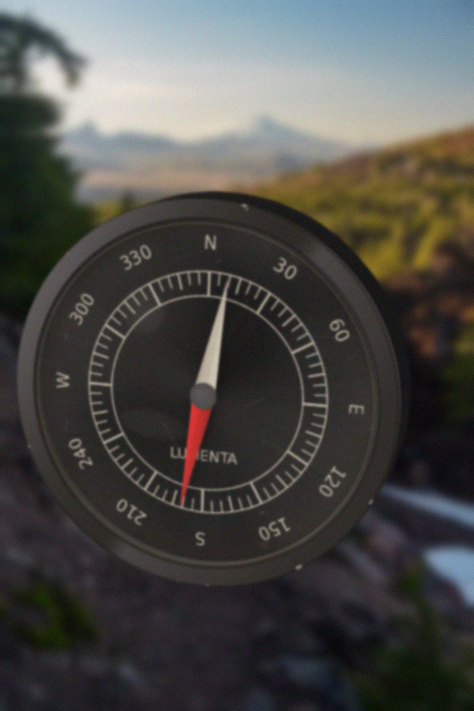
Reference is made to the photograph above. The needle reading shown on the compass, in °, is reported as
190 °
